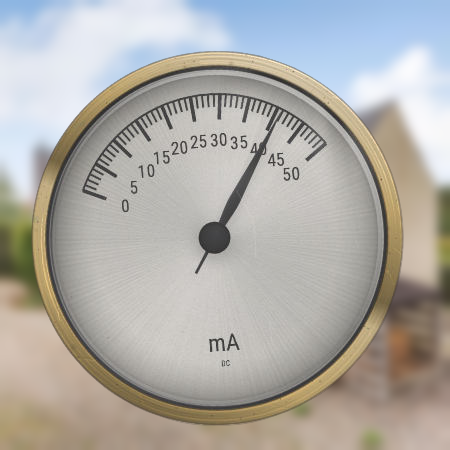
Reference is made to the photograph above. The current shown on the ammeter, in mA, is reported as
41 mA
